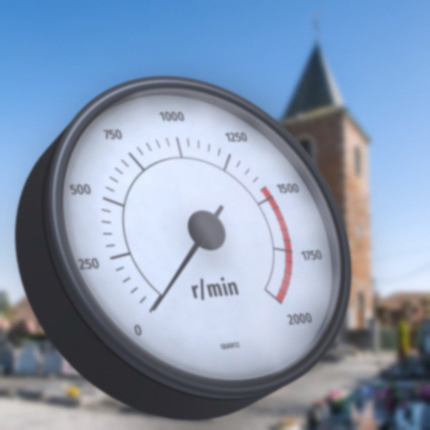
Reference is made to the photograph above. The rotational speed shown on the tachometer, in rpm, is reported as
0 rpm
